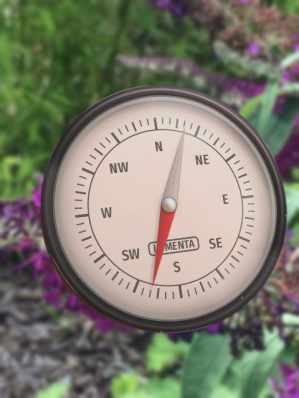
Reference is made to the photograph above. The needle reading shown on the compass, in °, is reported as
200 °
